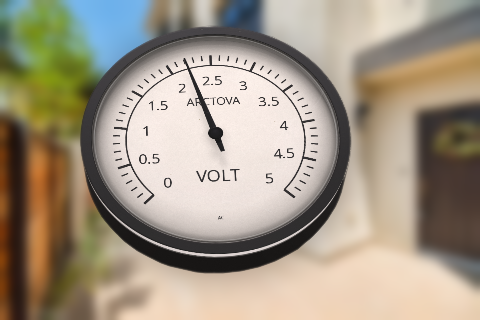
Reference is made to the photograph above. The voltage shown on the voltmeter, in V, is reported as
2.2 V
